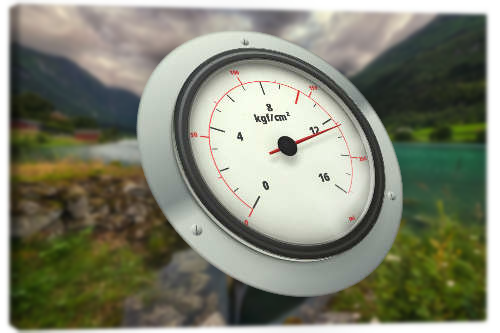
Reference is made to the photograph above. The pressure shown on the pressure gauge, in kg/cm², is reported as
12.5 kg/cm²
